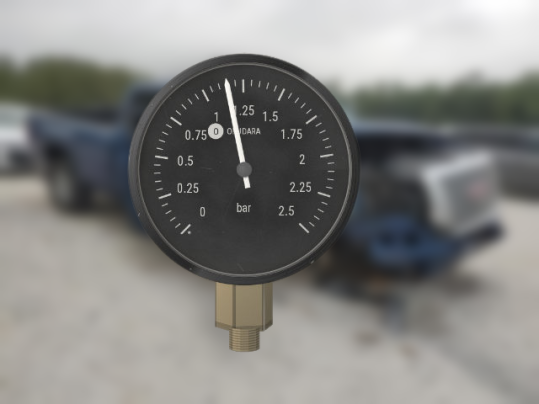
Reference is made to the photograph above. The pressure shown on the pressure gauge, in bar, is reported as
1.15 bar
